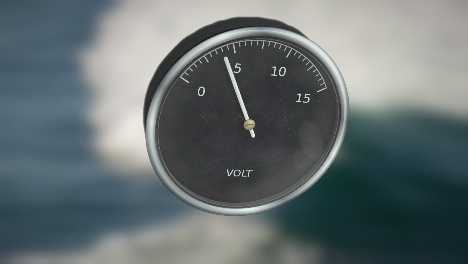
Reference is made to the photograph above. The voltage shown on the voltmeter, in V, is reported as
4 V
